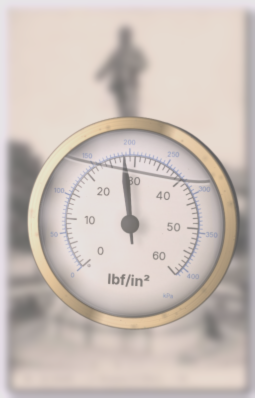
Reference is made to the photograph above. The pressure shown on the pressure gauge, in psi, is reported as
28 psi
